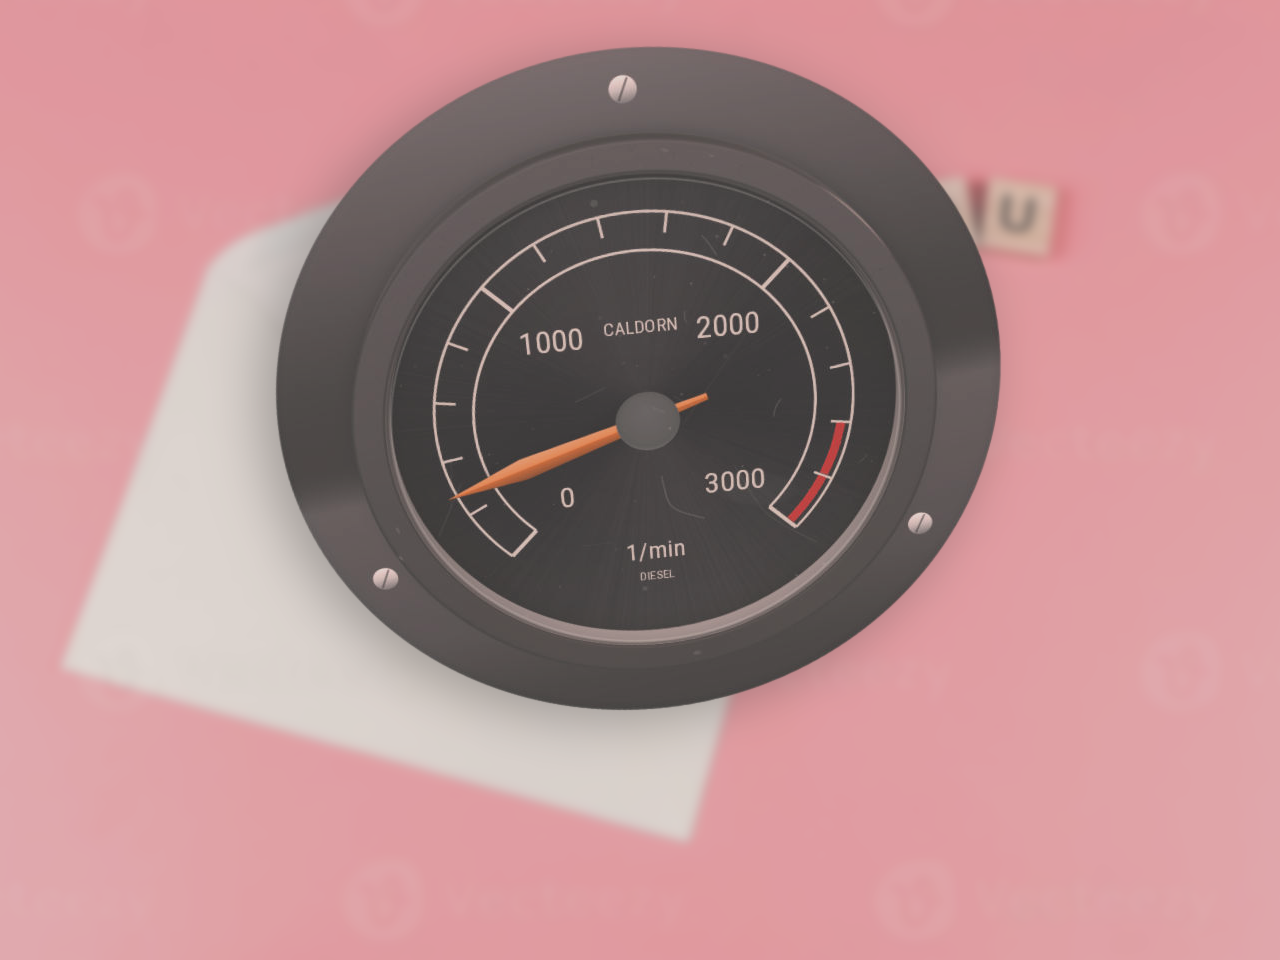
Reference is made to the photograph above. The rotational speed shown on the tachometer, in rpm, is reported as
300 rpm
